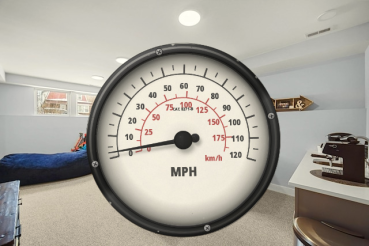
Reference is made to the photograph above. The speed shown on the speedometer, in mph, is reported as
2.5 mph
